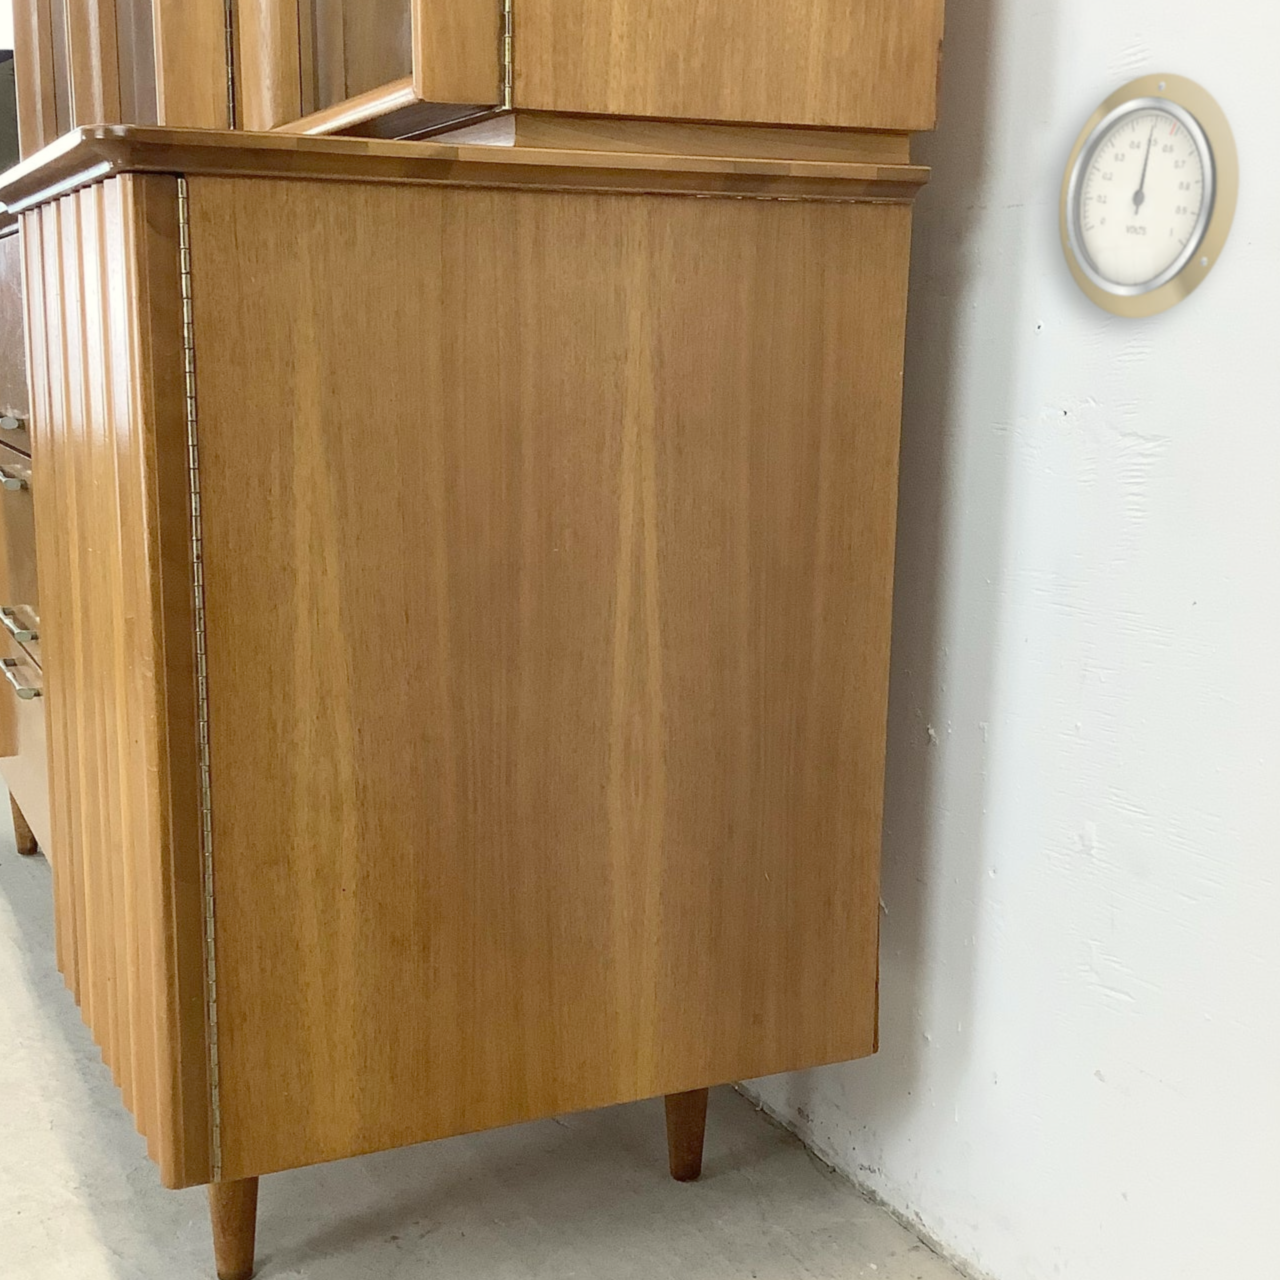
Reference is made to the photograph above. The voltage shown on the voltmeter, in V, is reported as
0.5 V
